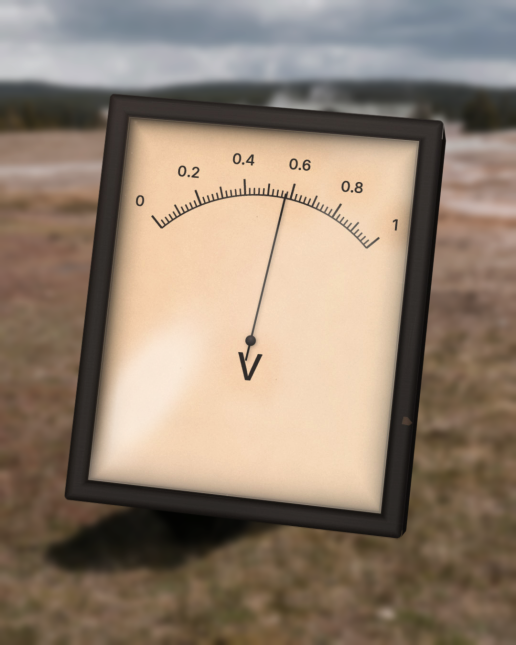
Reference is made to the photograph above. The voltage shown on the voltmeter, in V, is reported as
0.58 V
